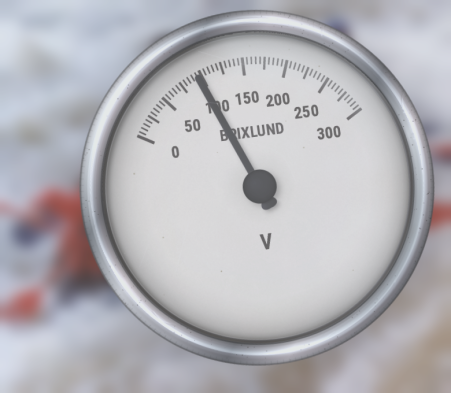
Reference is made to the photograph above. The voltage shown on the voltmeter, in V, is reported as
95 V
